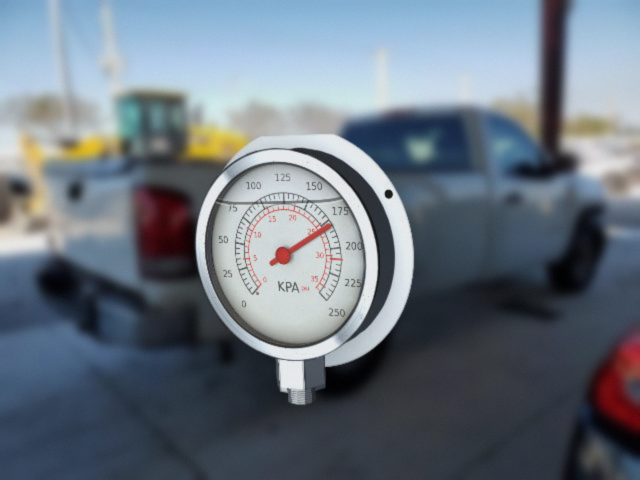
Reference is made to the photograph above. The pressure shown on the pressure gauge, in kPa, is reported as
180 kPa
